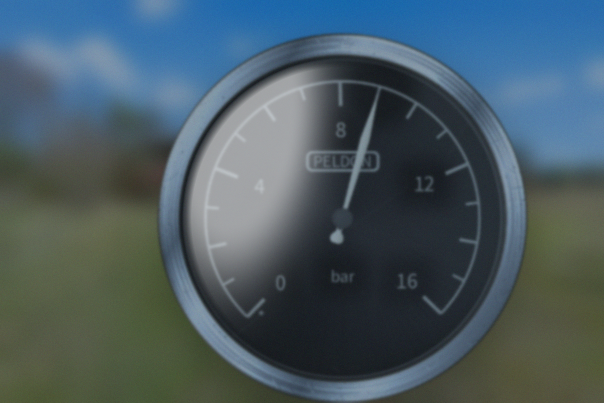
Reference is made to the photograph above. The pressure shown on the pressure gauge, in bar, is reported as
9 bar
